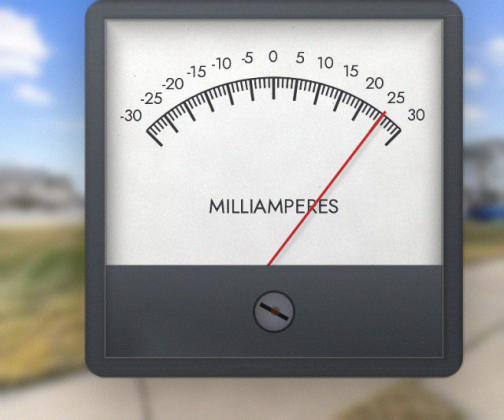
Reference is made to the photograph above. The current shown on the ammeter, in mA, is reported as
25 mA
